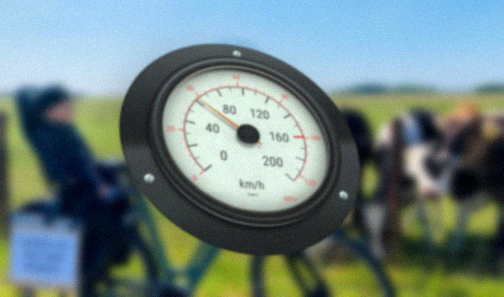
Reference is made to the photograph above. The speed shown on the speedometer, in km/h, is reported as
60 km/h
